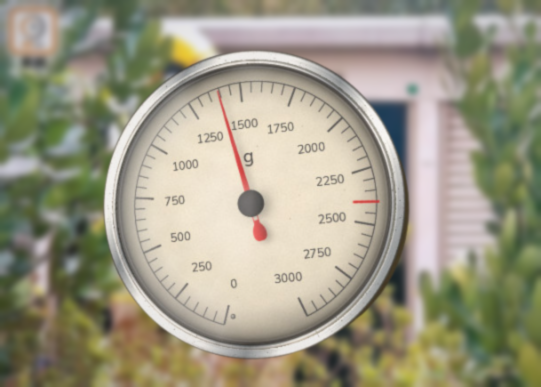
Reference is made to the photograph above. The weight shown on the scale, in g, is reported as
1400 g
